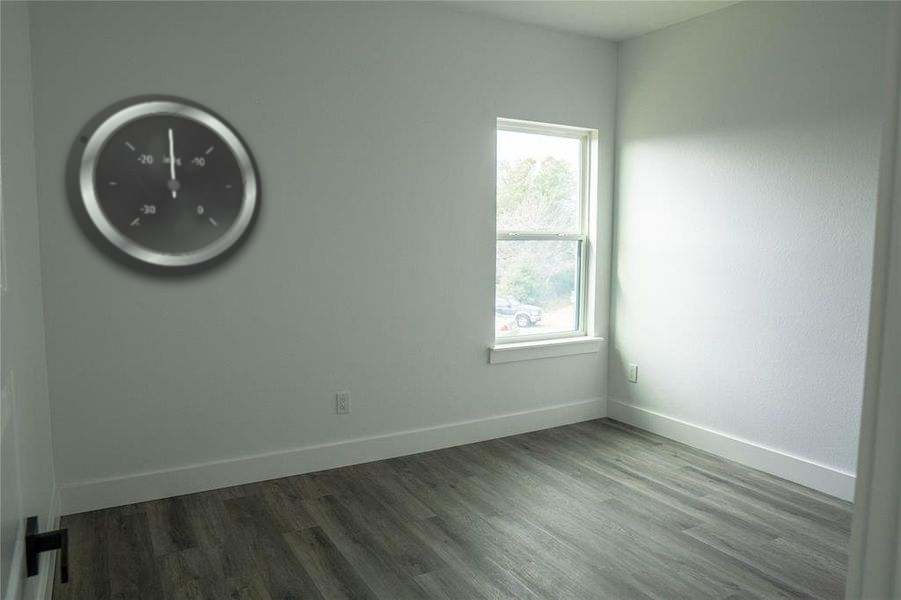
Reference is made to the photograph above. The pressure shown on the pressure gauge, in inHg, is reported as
-15 inHg
